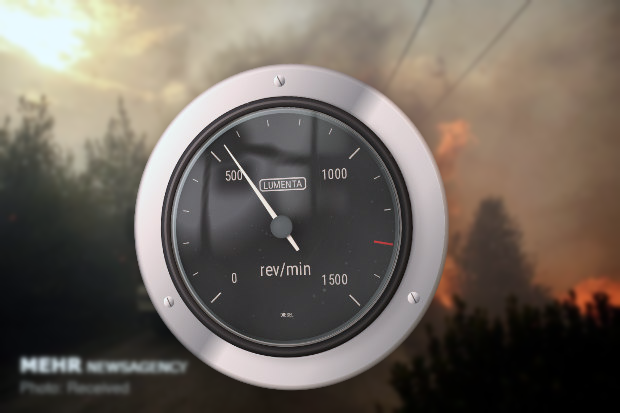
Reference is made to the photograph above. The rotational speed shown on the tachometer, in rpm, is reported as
550 rpm
